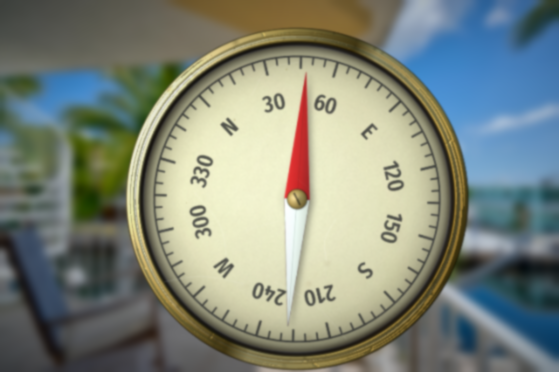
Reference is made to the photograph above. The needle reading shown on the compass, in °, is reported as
47.5 °
